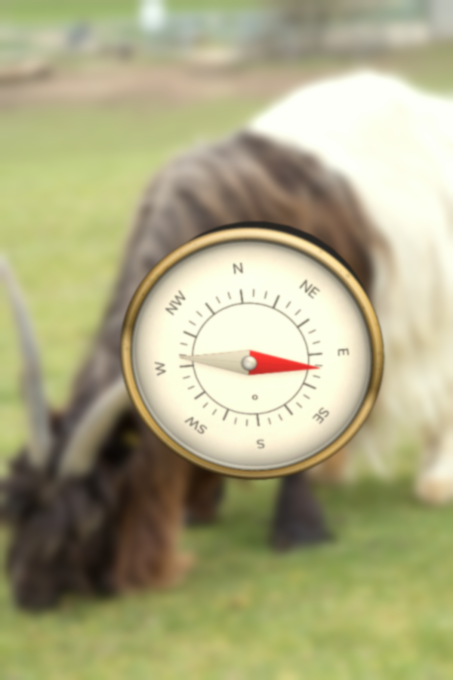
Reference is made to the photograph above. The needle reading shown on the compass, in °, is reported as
100 °
